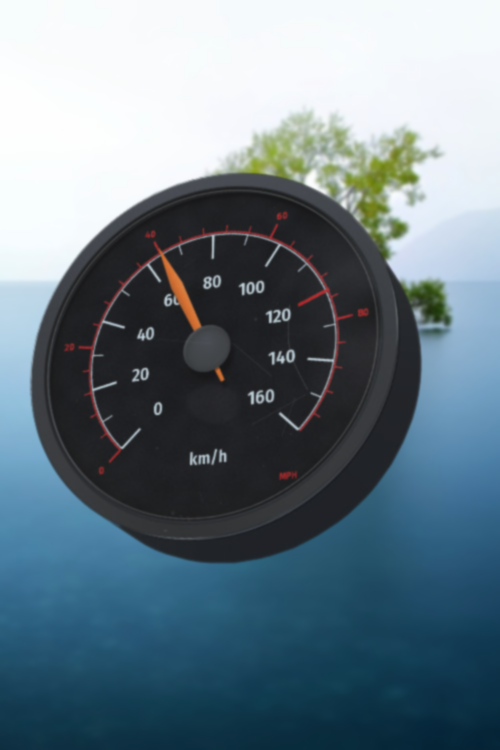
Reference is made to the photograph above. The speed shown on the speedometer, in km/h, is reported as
65 km/h
